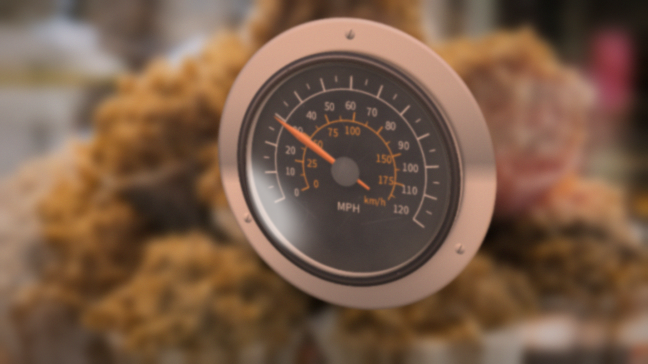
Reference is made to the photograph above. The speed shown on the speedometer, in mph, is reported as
30 mph
